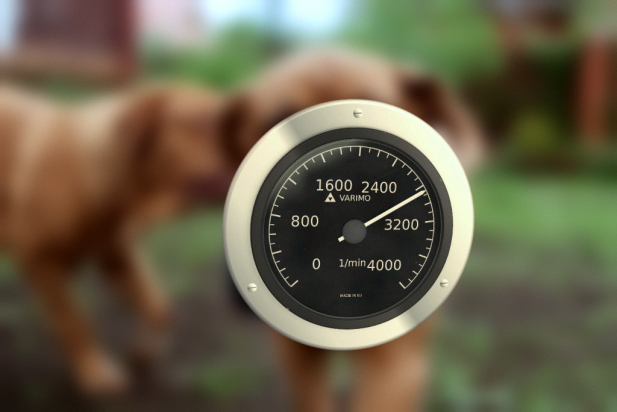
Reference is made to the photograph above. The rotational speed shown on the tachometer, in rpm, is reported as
2850 rpm
